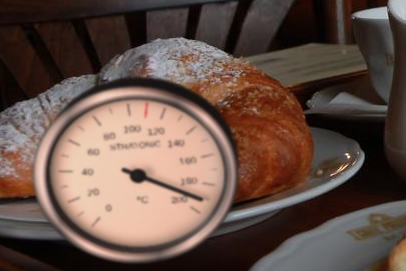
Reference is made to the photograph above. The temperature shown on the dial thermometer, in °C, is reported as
190 °C
